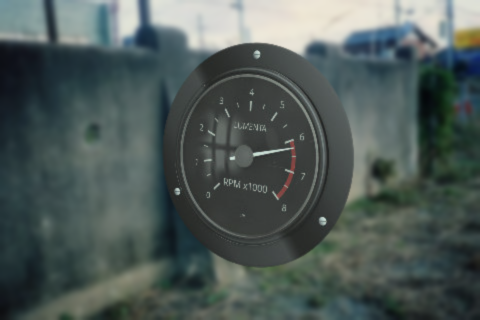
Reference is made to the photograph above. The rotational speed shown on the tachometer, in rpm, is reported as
6250 rpm
